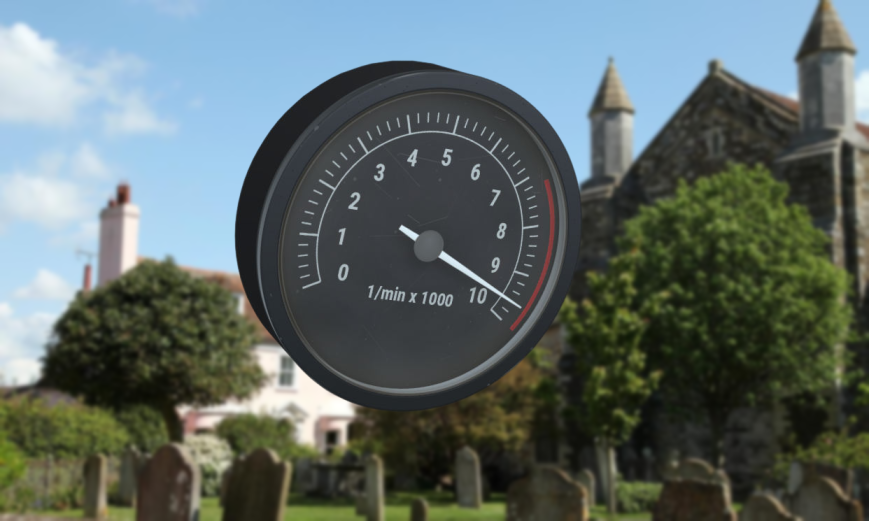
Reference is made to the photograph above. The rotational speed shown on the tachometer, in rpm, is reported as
9600 rpm
